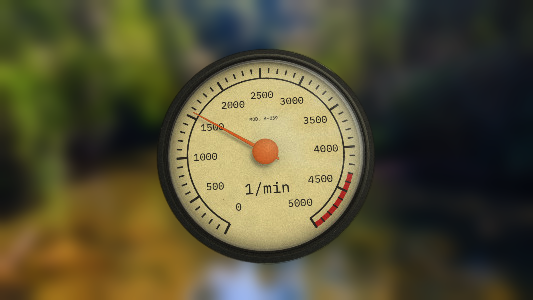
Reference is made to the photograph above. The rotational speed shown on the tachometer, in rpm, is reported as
1550 rpm
